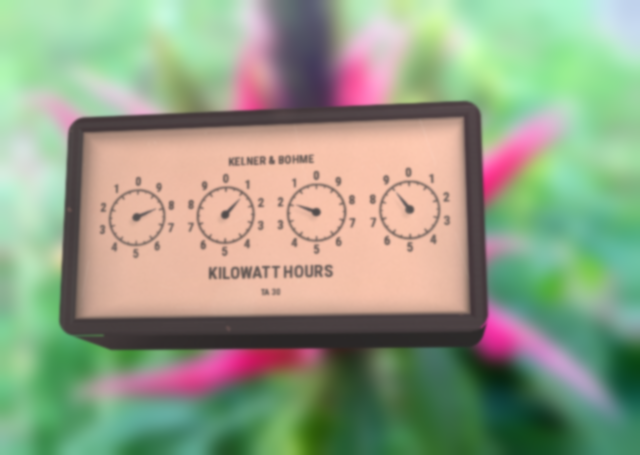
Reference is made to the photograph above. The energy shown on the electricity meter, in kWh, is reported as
8119 kWh
